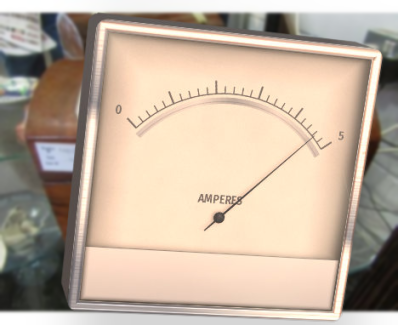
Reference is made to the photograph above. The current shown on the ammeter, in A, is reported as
4.6 A
